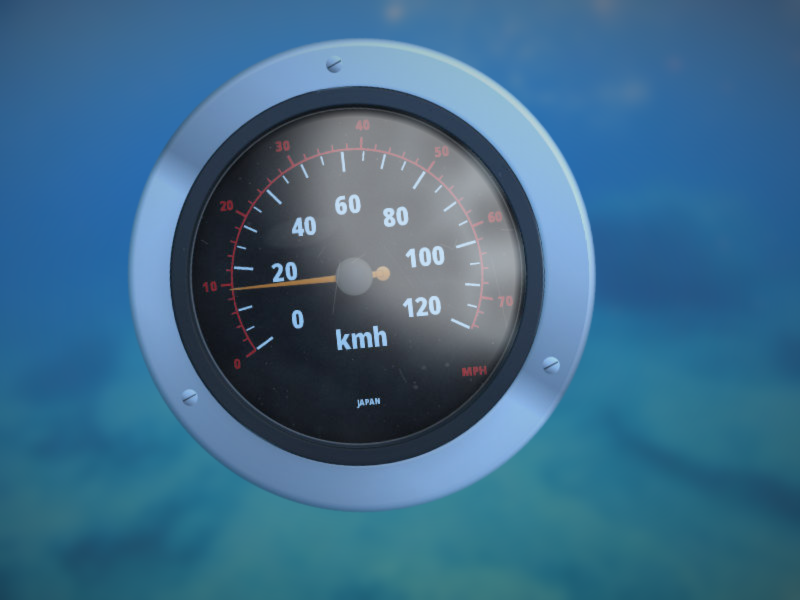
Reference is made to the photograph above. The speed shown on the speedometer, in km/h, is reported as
15 km/h
